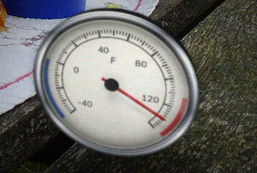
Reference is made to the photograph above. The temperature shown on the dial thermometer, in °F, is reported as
130 °F
